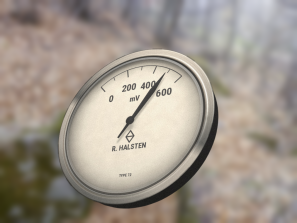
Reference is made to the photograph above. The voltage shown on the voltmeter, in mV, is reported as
500 mV
